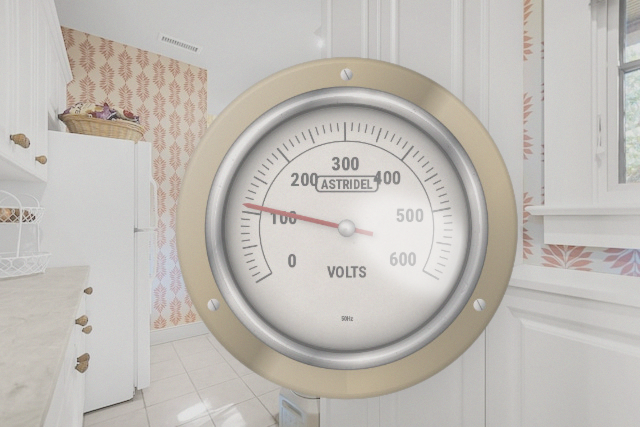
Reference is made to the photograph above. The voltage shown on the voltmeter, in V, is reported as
110 V
